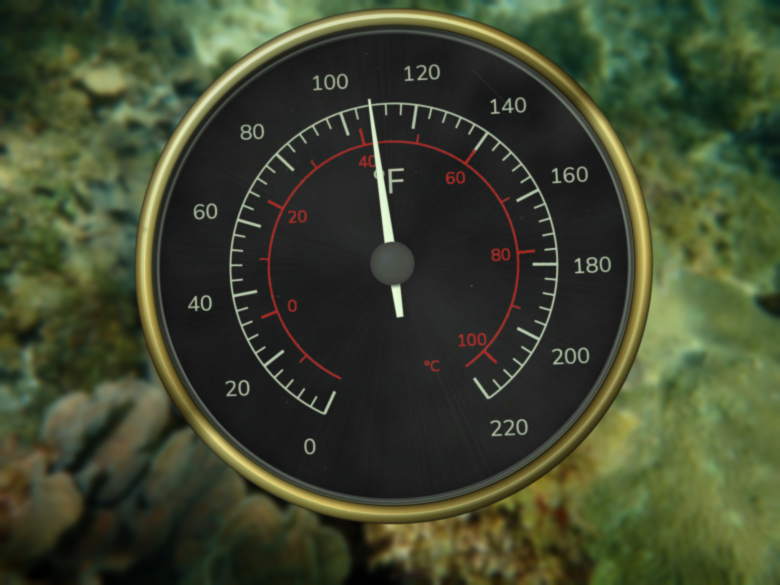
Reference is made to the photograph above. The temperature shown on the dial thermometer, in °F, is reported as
108 °F
